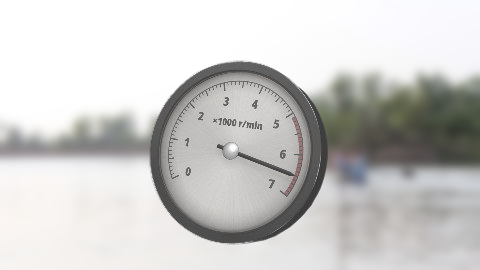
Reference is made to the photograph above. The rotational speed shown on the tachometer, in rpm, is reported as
6500 rpm
